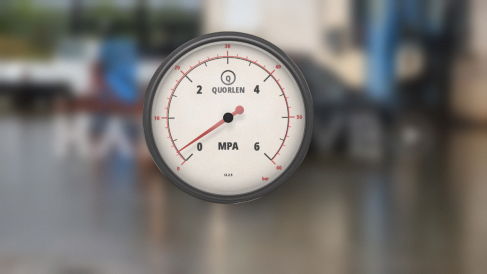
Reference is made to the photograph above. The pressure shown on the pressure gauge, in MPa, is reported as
0.25 MPa
